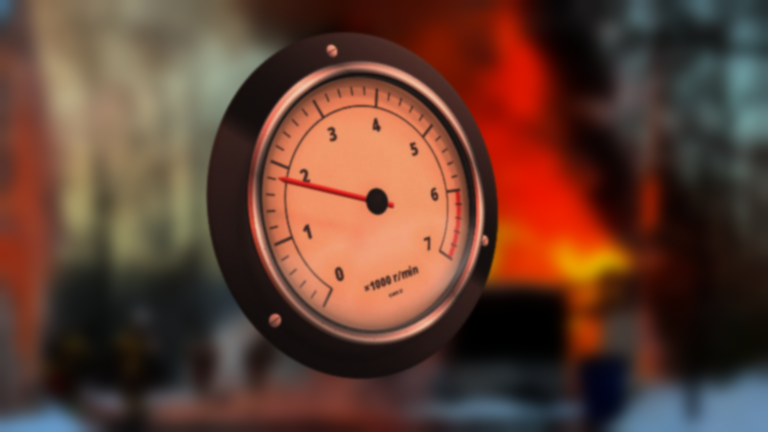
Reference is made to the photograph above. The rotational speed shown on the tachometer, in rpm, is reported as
1800 rpm
